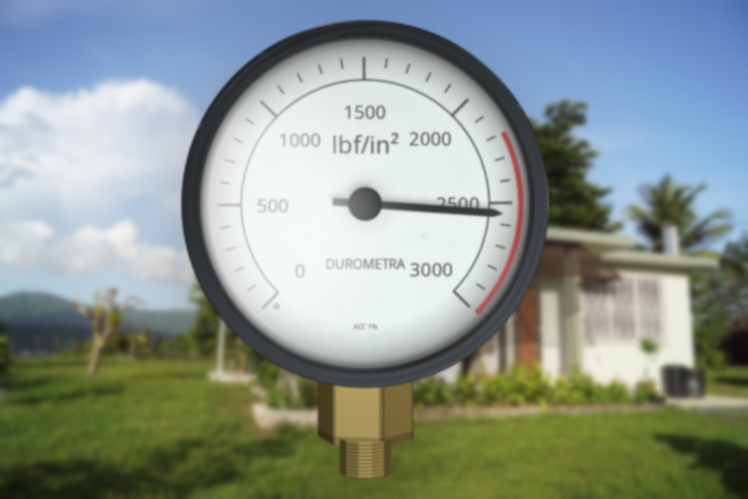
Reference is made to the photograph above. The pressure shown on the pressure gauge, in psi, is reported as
2550 psi
